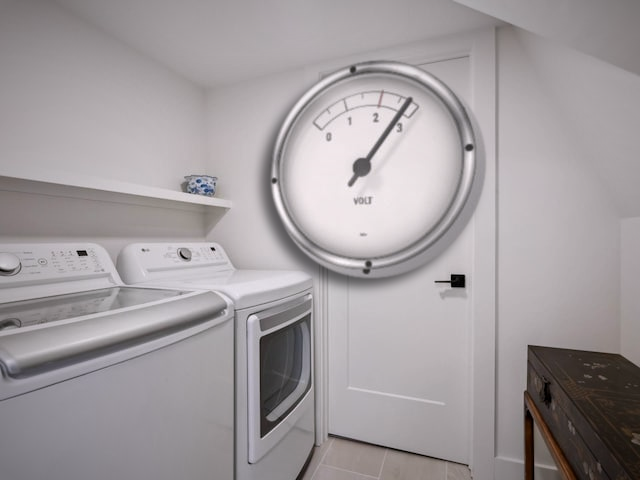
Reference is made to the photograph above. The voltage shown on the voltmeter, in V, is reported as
2.75 V
